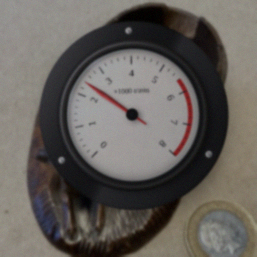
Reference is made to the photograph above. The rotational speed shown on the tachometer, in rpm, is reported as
2400 rpm
